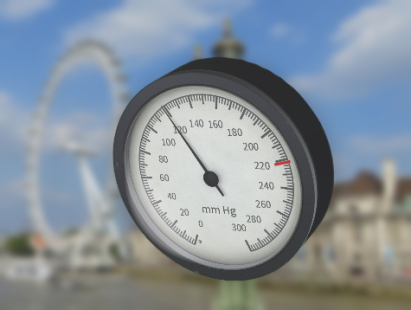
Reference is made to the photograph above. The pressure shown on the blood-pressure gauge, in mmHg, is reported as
120 mmHg
